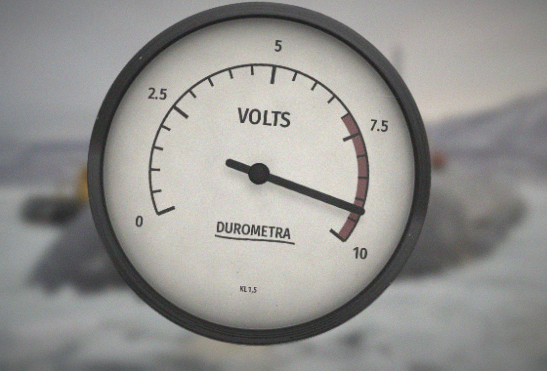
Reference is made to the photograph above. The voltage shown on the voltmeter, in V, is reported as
9.25 V
